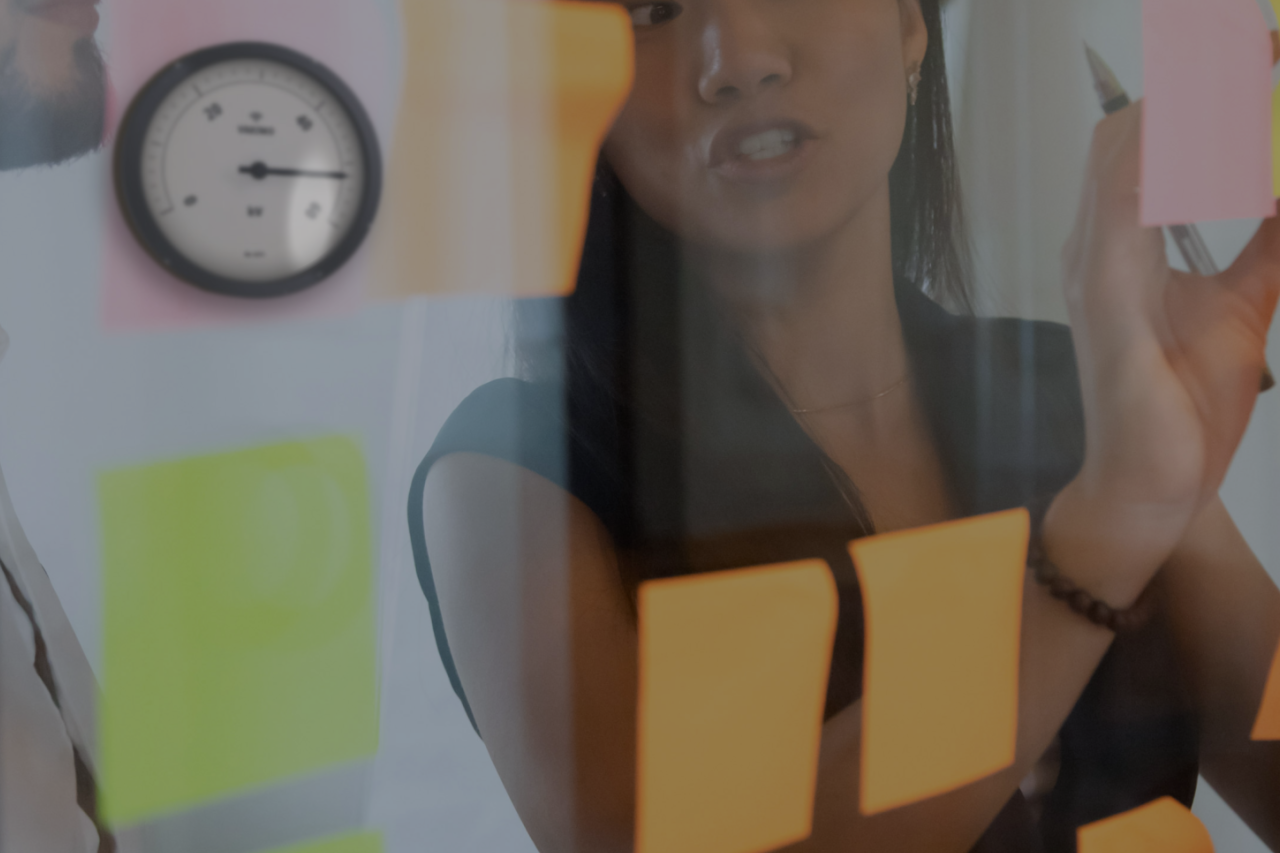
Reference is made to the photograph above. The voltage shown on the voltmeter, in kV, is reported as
52 kV
